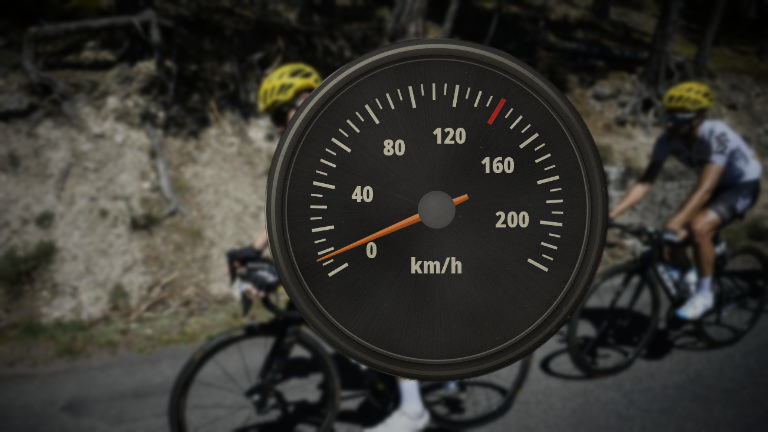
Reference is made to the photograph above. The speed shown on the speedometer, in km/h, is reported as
7.5 km/h
